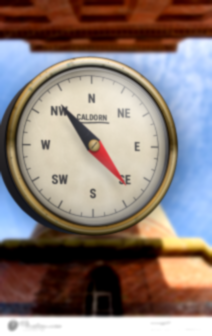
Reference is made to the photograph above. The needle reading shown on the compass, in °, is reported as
140 °
